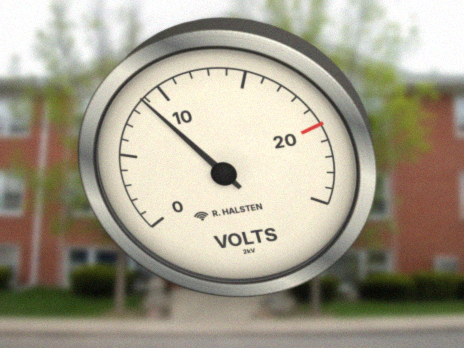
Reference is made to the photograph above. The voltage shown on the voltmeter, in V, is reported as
9 V
